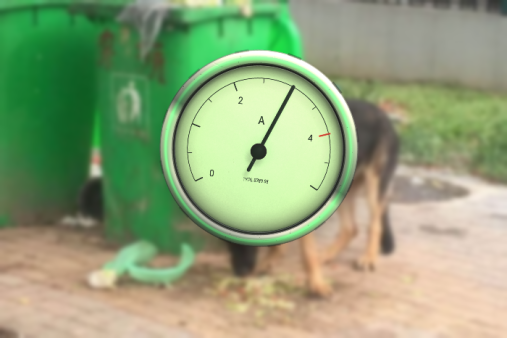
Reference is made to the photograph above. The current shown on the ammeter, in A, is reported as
3 A
